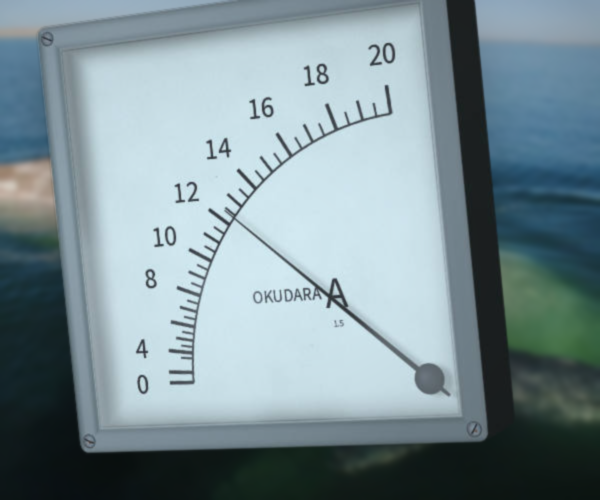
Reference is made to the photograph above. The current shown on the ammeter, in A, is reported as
12.5 A
